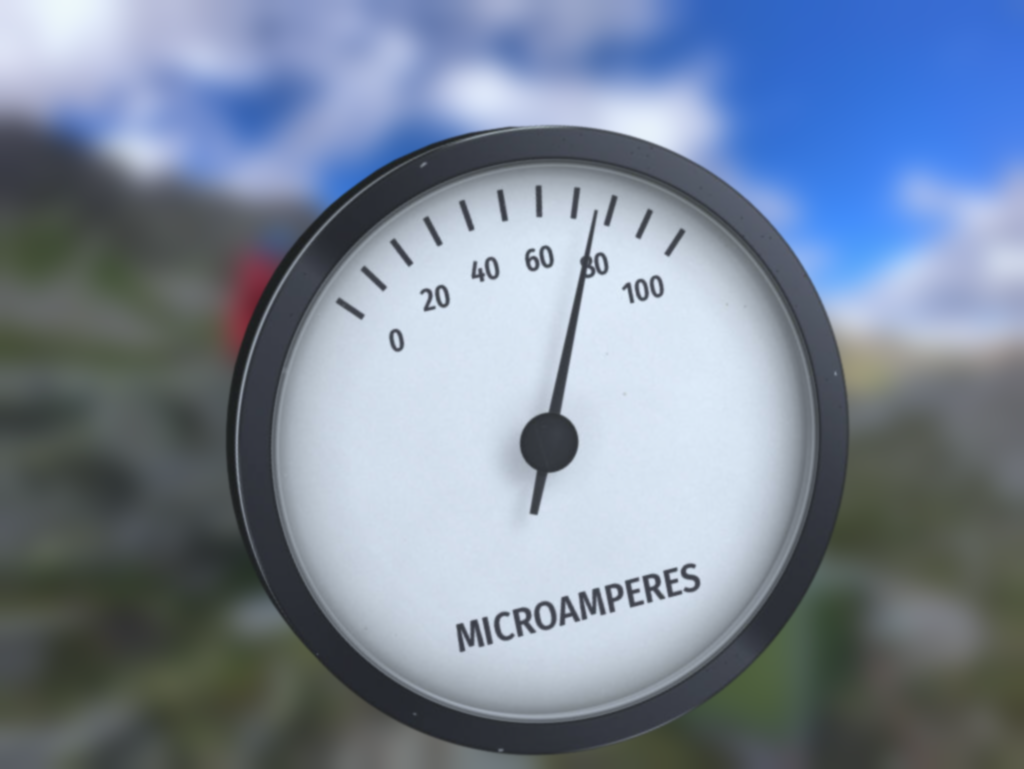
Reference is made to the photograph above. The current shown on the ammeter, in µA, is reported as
75 µA
